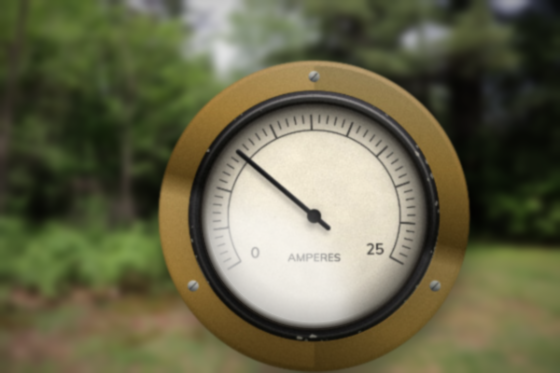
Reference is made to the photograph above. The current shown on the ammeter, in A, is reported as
7.5 A
